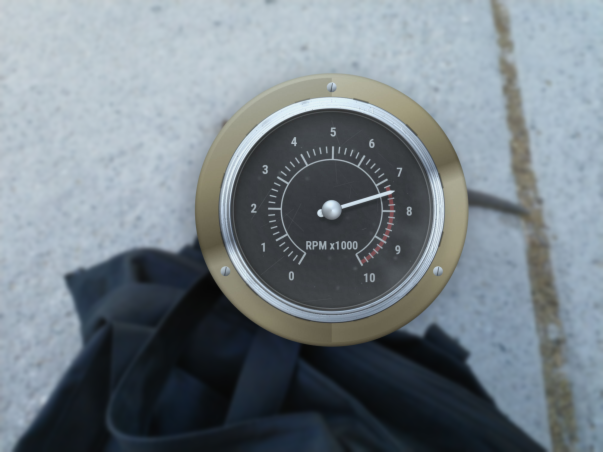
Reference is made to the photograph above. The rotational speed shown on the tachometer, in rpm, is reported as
7400 rpm
